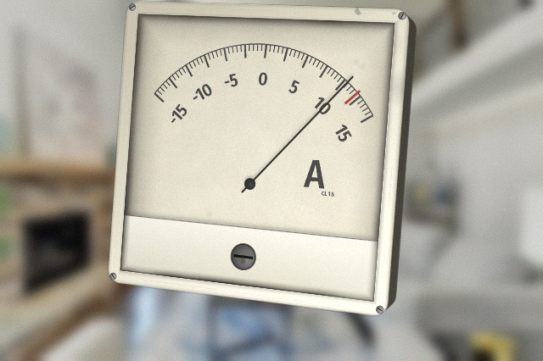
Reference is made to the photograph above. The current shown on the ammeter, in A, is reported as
10.5 A
